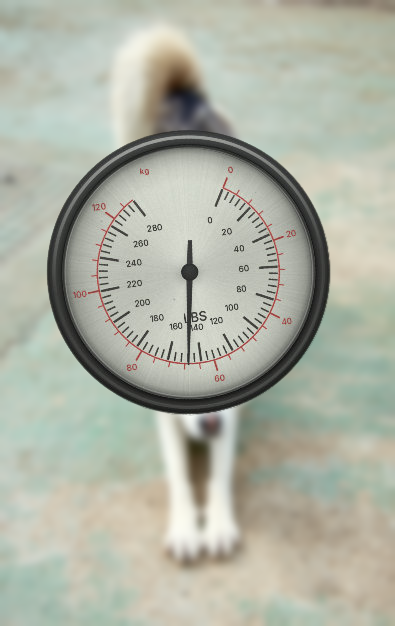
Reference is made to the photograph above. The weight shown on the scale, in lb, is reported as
148 lb
